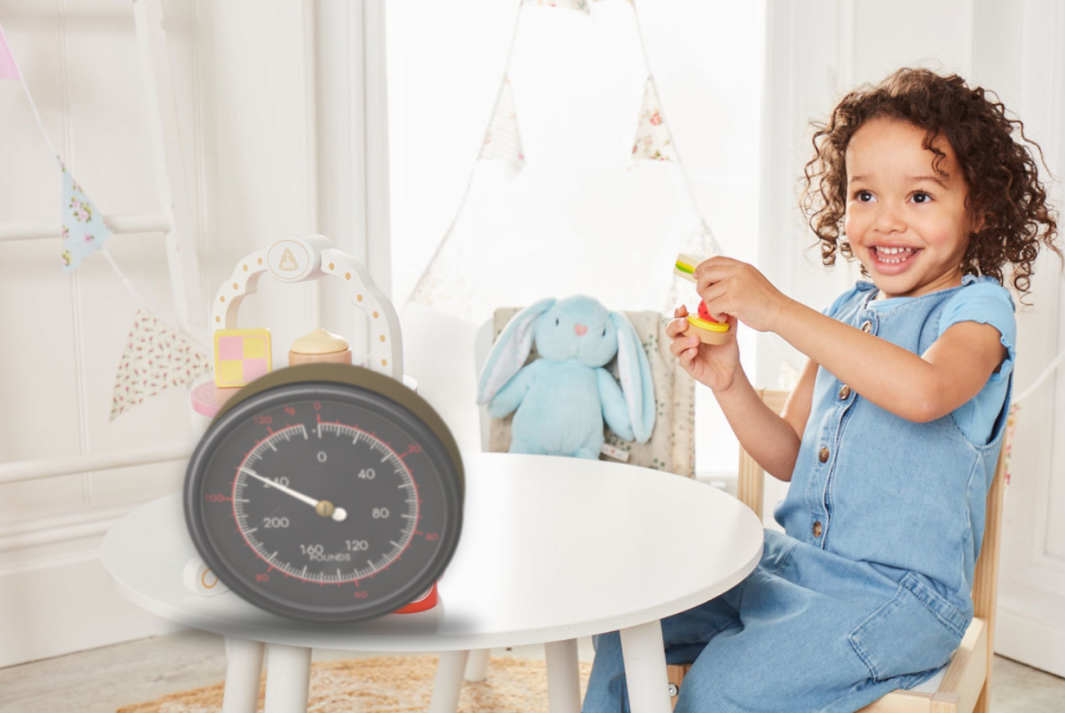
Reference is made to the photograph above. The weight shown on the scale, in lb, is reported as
240 lb
